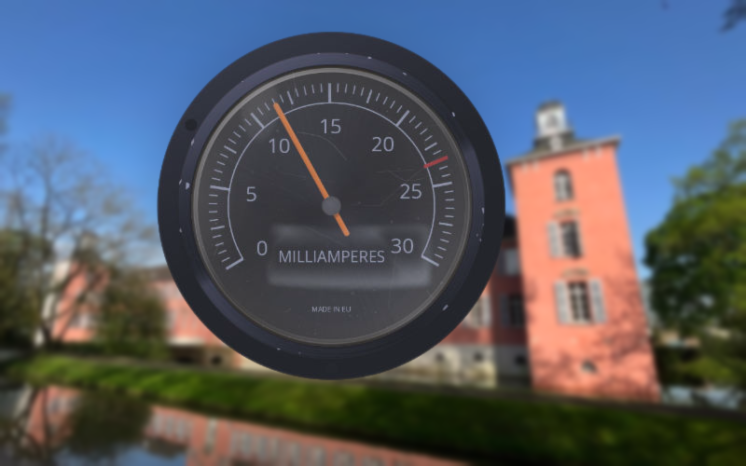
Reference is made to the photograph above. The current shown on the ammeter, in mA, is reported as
11.5 mA
